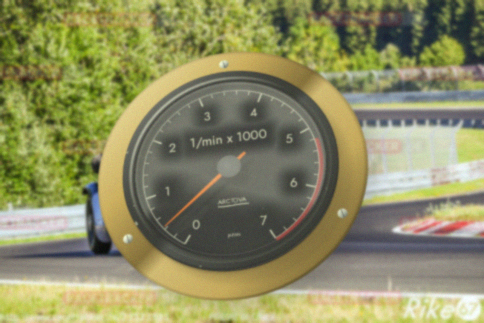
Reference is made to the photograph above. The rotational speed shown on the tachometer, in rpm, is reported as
400 rpm
